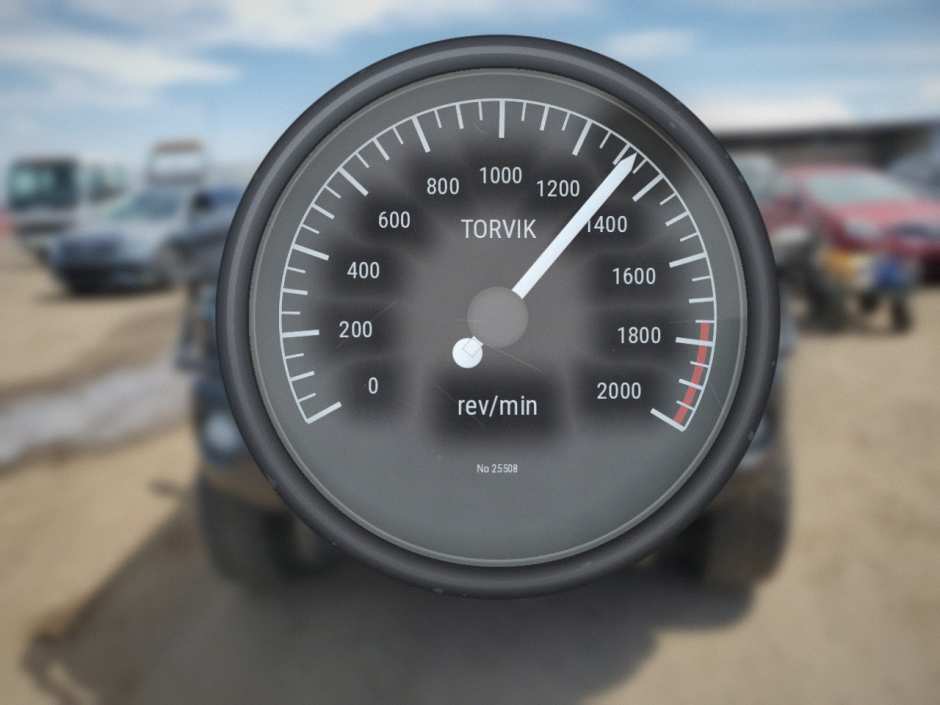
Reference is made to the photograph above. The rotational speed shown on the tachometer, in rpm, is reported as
1325 rpm
